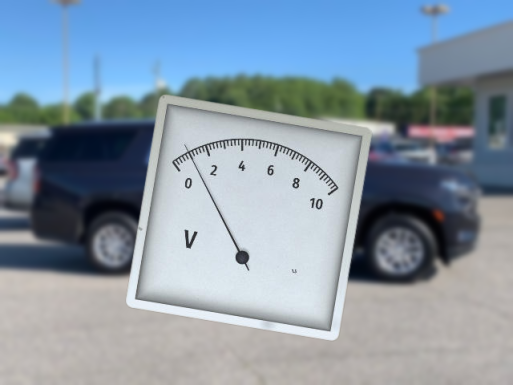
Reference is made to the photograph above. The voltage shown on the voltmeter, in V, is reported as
1 V
